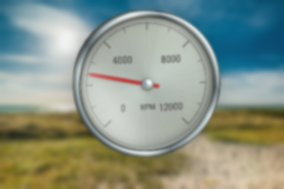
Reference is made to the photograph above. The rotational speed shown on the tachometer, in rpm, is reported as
2500 rpm
